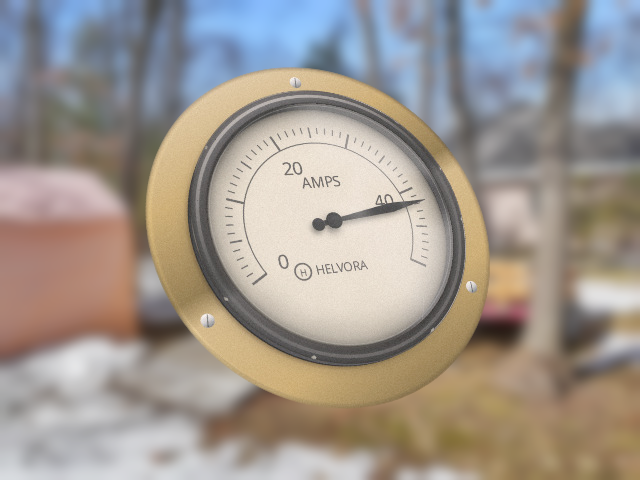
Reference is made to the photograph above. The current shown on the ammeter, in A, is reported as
42 A
